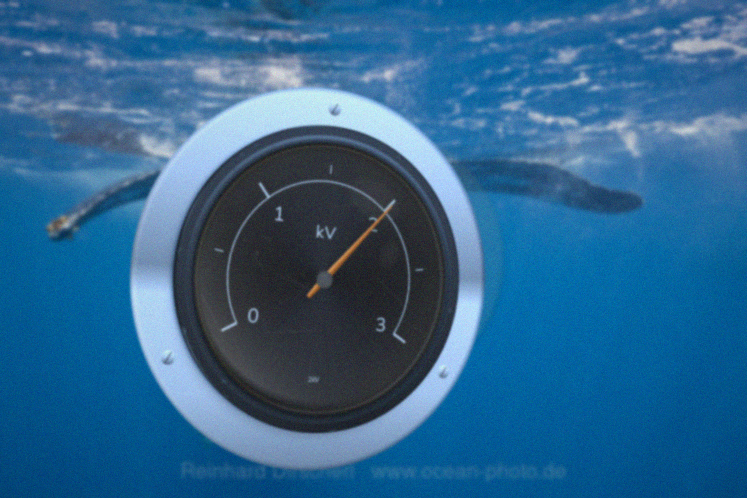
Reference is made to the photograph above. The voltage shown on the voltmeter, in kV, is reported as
2 kV
